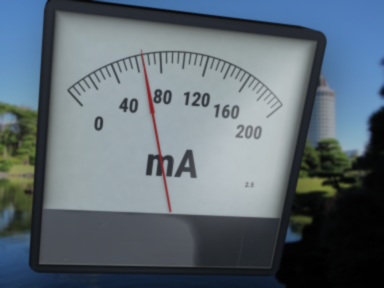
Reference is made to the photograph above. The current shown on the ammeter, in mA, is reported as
65 mA
